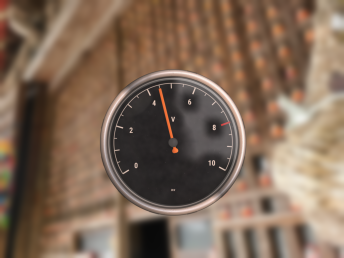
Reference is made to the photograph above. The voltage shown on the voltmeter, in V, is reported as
4.5 V
